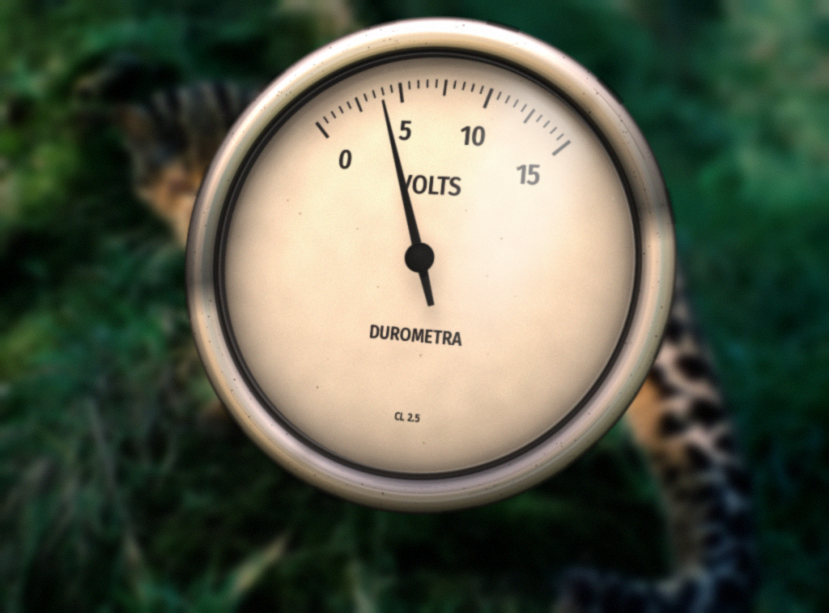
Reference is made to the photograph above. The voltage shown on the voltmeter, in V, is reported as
4 V
